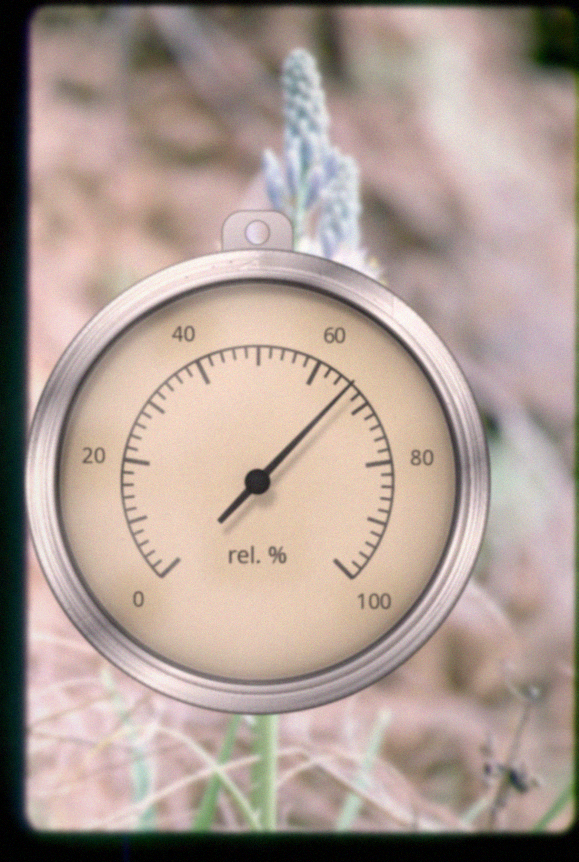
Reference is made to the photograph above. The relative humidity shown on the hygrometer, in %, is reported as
66 %
